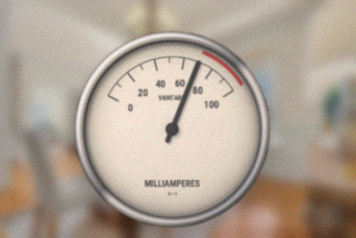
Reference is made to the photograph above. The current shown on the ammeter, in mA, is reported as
70 mA
